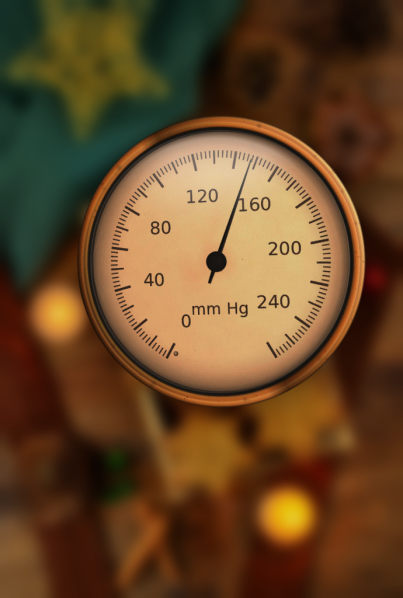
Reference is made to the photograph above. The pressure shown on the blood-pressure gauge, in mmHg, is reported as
148 mmHg
